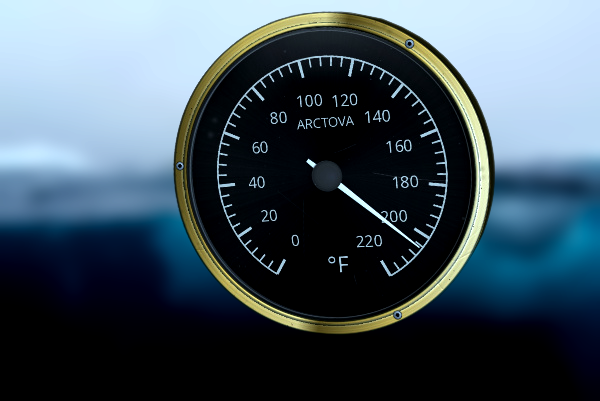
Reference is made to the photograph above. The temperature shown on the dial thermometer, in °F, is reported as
204 °F
